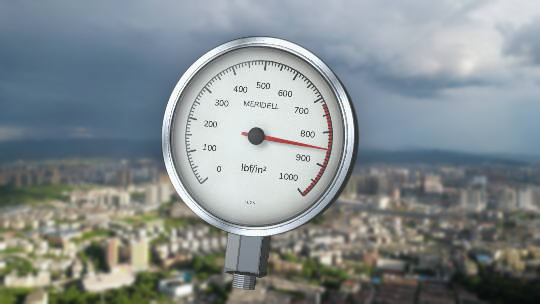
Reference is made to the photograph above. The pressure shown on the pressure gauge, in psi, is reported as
850 psi
